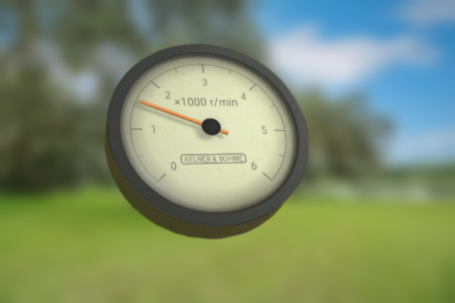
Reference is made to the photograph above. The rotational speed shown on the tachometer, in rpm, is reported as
1500 rpm
